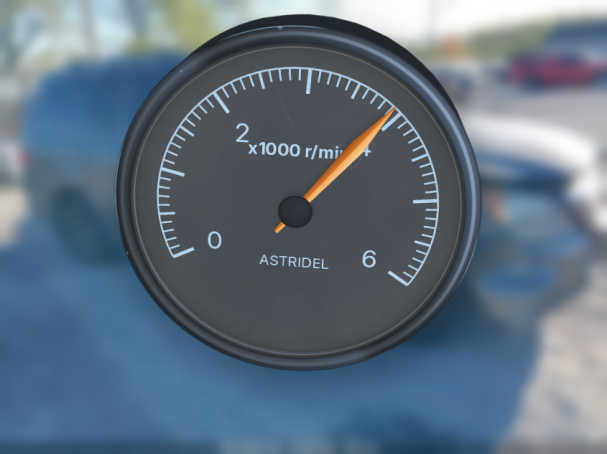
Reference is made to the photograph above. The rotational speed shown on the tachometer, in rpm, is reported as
3900 rpm
